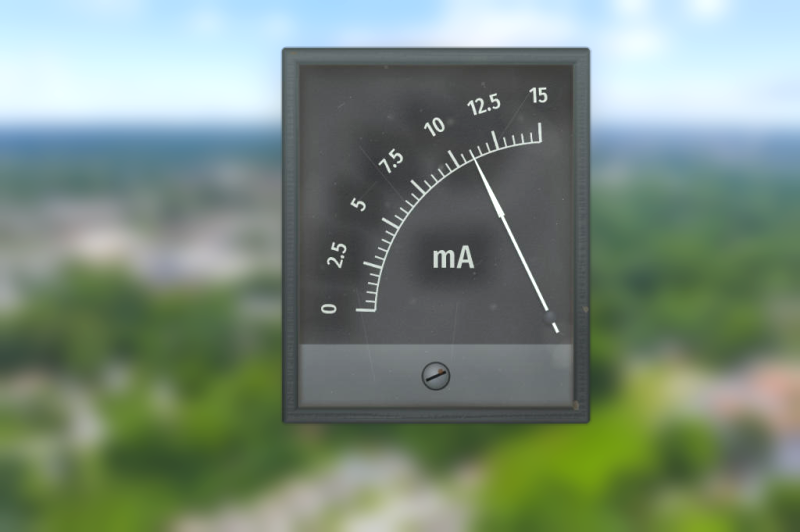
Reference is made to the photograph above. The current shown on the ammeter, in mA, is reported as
11 mA
